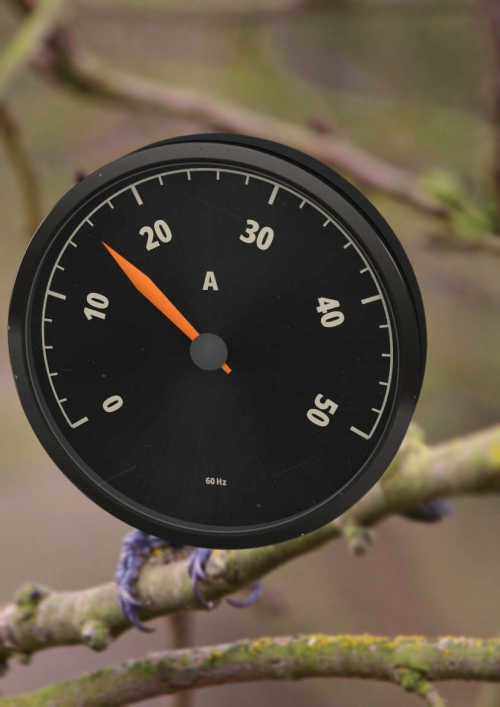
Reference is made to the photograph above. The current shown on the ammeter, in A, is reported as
16 A
